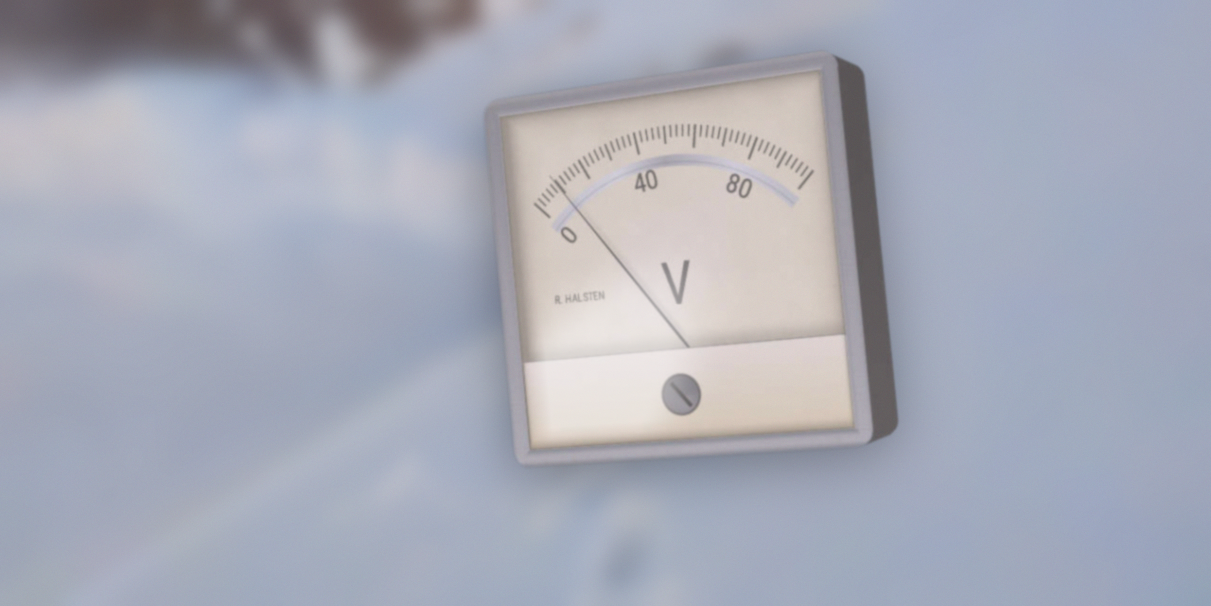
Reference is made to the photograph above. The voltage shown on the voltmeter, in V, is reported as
10 V
